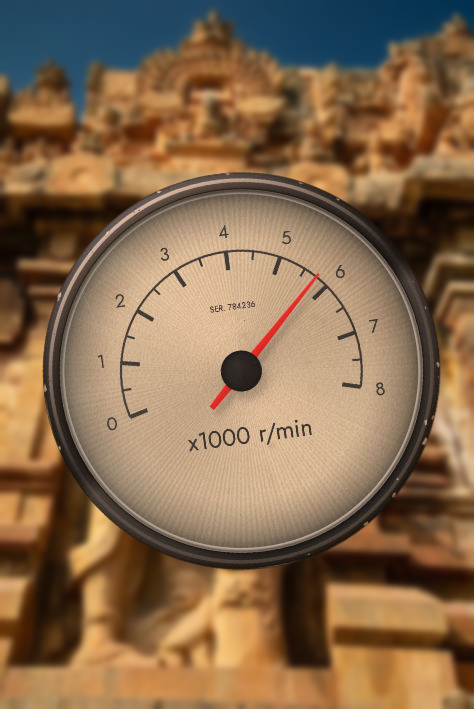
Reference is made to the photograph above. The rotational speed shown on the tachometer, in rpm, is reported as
5750 rpm
